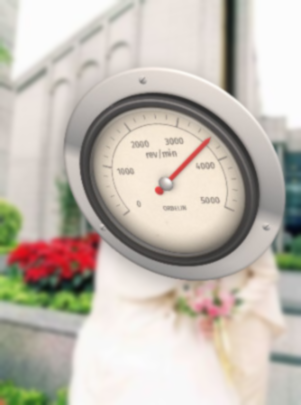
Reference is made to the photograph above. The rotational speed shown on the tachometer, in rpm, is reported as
3600 rpm
